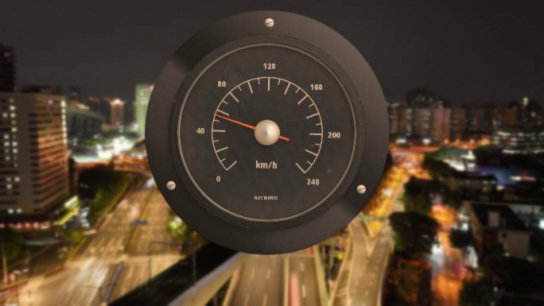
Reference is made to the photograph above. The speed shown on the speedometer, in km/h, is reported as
55 km/h
